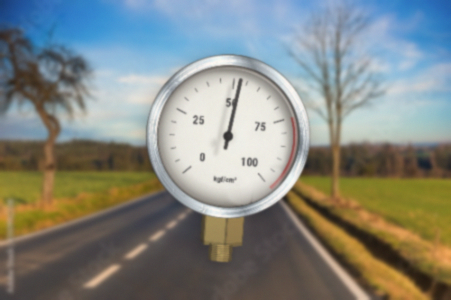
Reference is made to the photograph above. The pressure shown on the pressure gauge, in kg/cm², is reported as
52.5 kg/cm²
